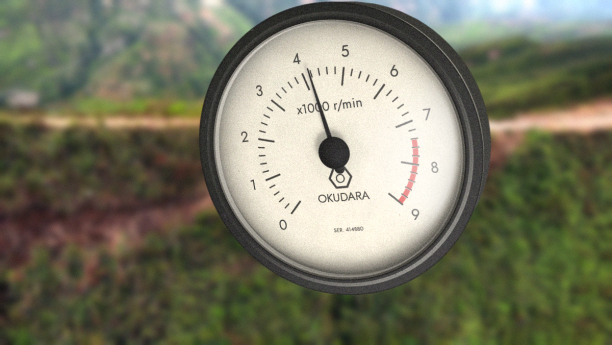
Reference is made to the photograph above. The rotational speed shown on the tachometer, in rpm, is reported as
4200 rpm
